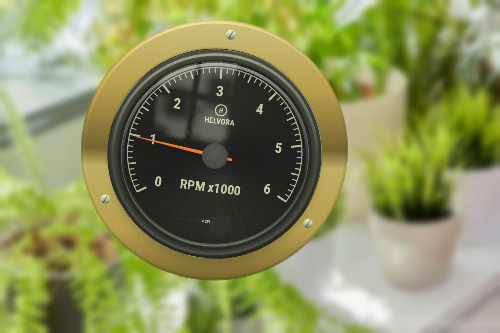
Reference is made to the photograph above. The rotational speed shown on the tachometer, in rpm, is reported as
1000 rpm
